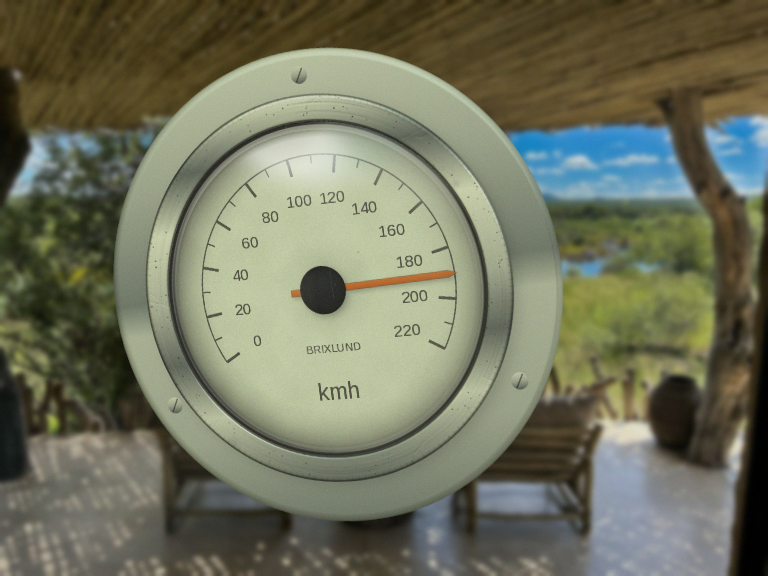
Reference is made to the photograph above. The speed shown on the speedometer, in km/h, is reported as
190 km/h
